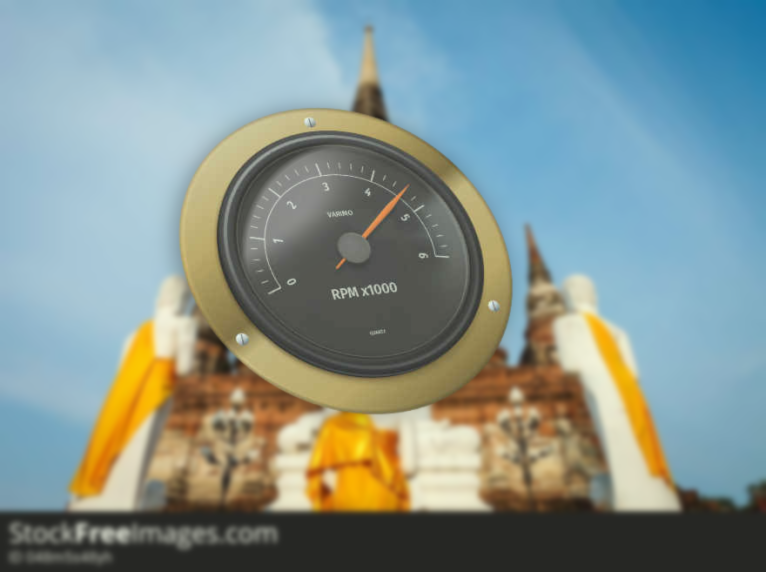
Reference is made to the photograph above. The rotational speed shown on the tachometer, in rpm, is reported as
4600 rpm
